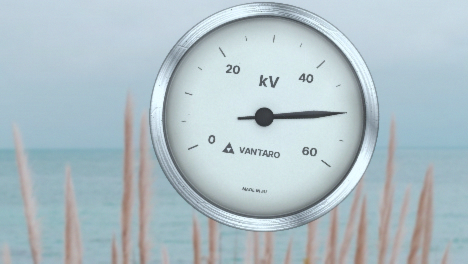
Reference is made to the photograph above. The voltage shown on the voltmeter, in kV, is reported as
50 kV
